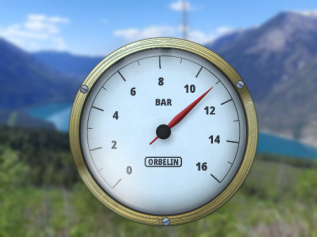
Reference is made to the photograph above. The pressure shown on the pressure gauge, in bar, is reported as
11 bar
